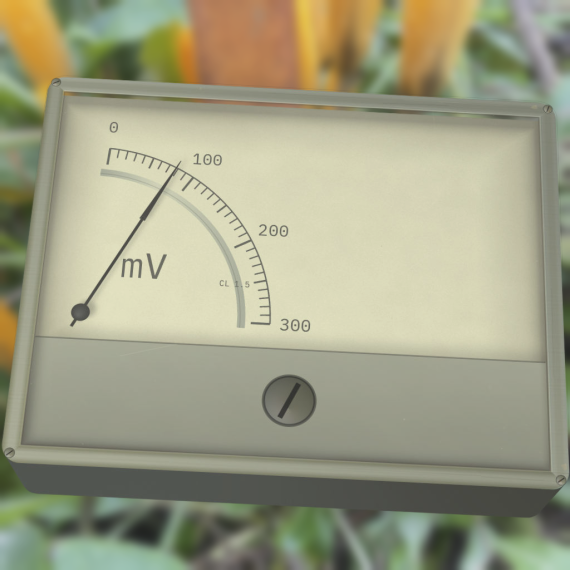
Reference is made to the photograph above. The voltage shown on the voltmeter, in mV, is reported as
80 mV
